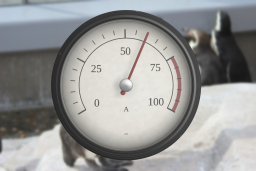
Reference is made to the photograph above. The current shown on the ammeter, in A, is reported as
60 A
